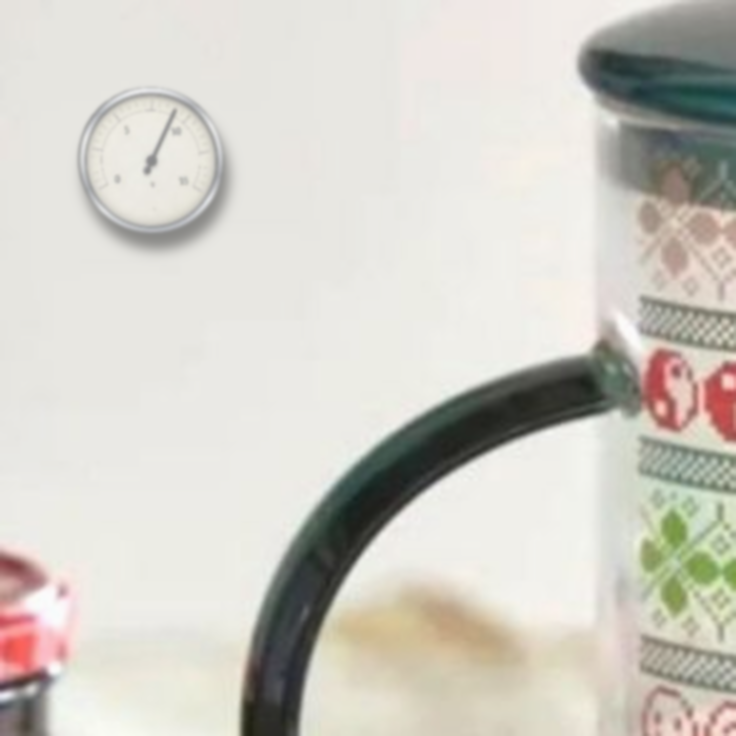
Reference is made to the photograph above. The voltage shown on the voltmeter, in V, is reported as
9 V
